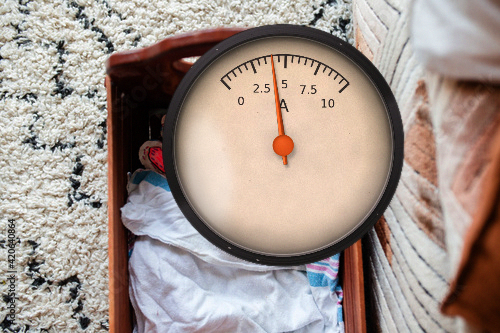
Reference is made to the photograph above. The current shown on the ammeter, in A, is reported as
4 A
